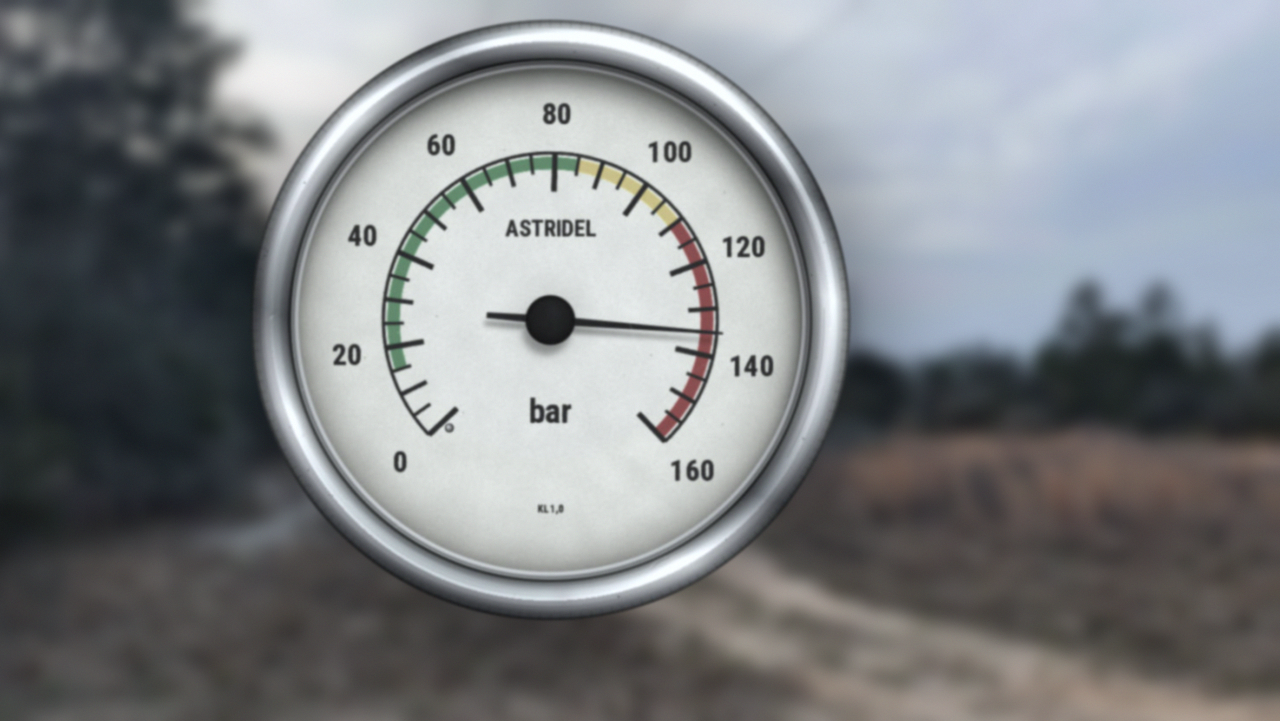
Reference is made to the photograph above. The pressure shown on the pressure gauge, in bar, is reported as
135 bar
